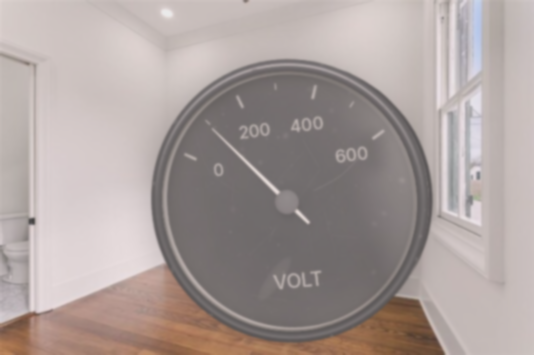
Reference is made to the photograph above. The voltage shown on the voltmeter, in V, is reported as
100 V
